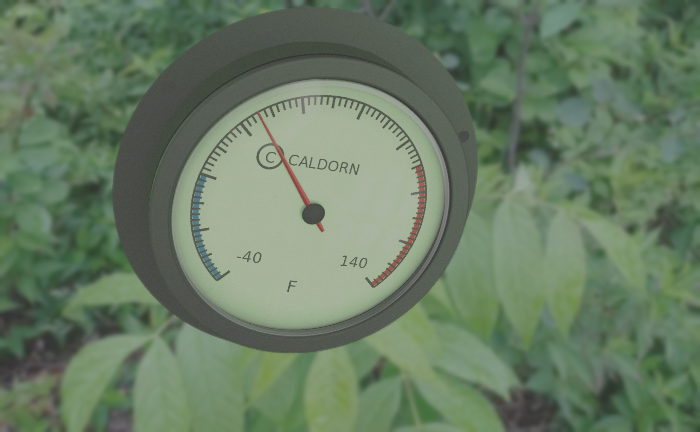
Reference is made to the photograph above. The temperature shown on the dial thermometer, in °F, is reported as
26 °F
